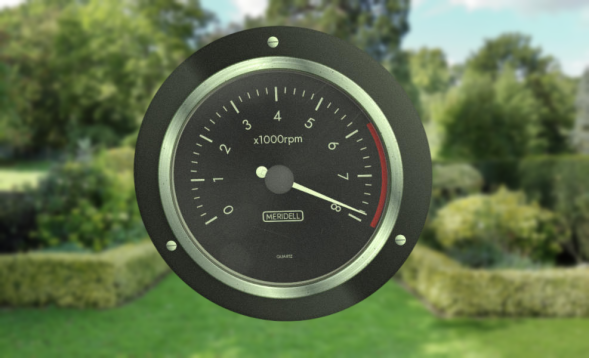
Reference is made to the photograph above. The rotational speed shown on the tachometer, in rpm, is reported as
7800 rpm
